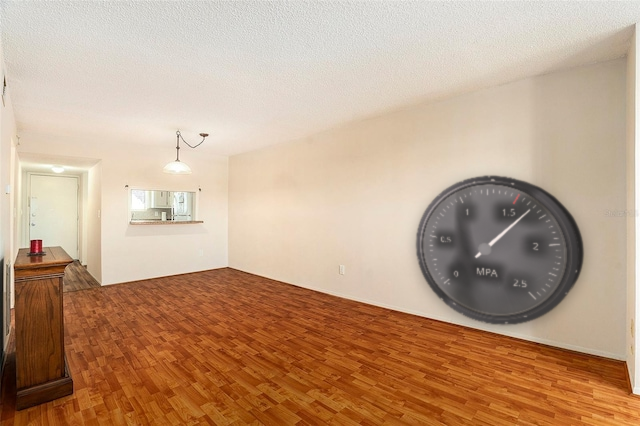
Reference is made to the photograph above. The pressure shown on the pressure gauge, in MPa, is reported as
1.65 MPa
